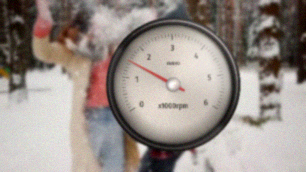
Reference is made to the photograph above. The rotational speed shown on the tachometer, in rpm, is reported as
1500 rpm
